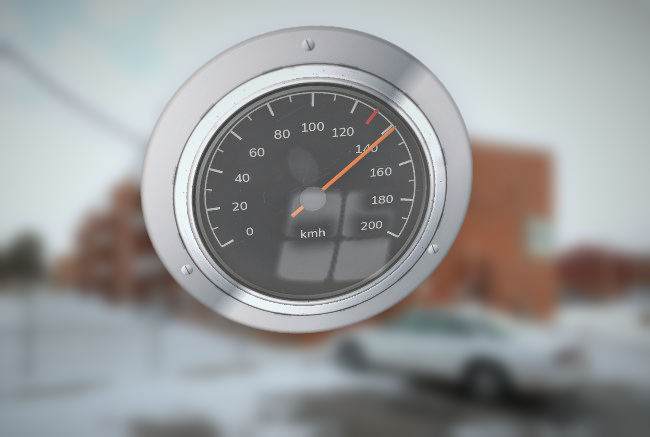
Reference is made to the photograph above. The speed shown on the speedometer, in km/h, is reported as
140 km/h
